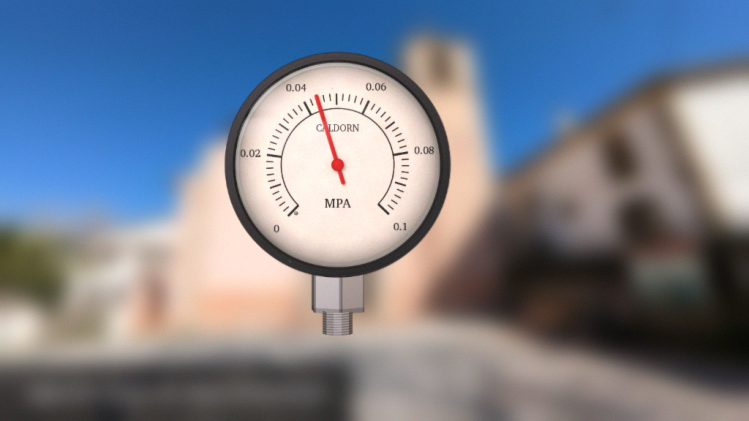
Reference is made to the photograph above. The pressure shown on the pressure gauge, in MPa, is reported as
0.044 MPa
